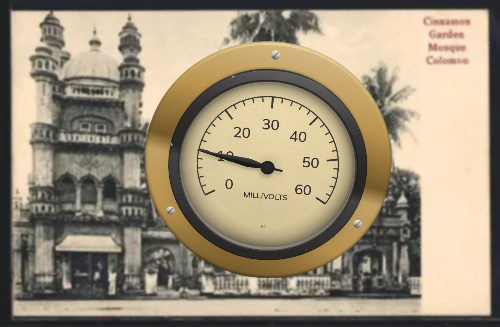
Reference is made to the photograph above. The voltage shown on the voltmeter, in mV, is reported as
10 mV
